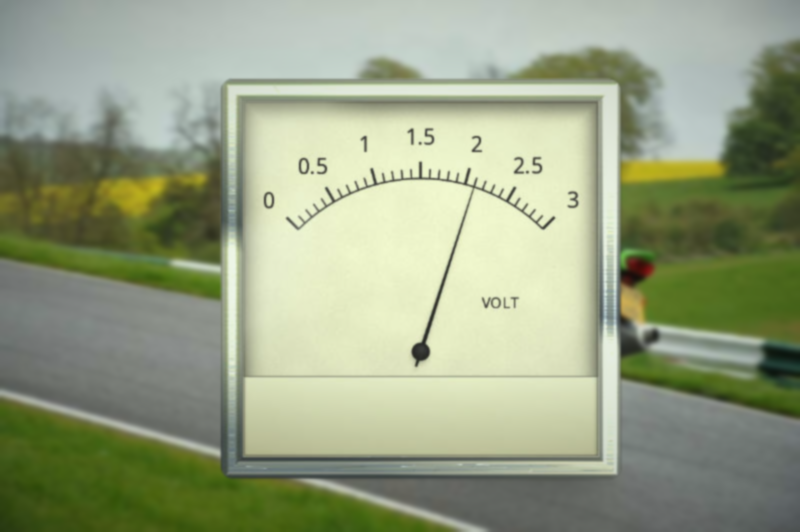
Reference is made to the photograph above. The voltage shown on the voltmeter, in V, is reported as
2.1 V
